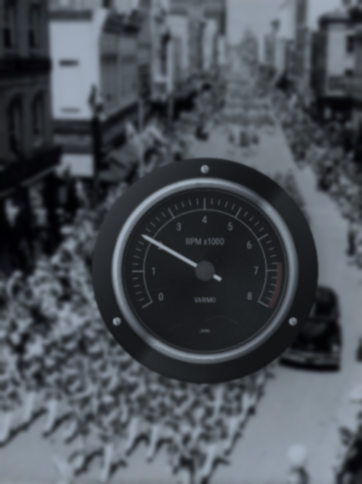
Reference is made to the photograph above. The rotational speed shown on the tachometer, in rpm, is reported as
2000 rpm
